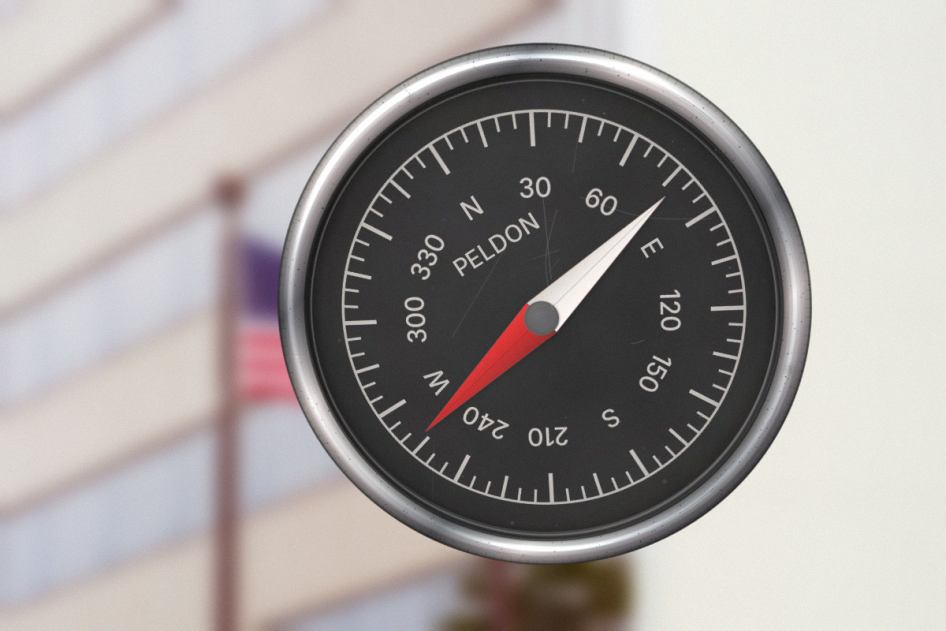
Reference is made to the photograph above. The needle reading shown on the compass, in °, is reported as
257.5 °
